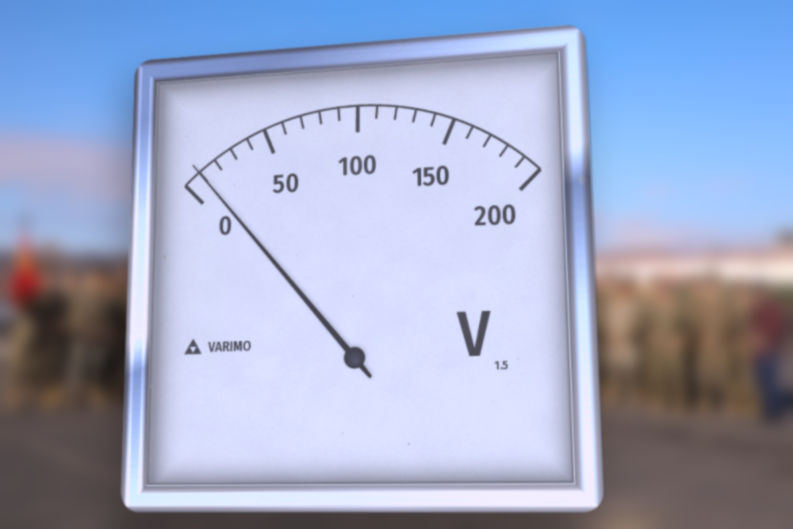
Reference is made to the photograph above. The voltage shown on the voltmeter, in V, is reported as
10 V
